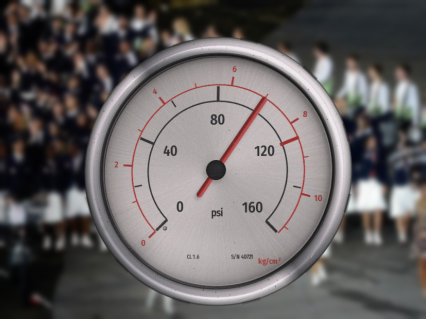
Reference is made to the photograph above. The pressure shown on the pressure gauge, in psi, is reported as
100 psi
